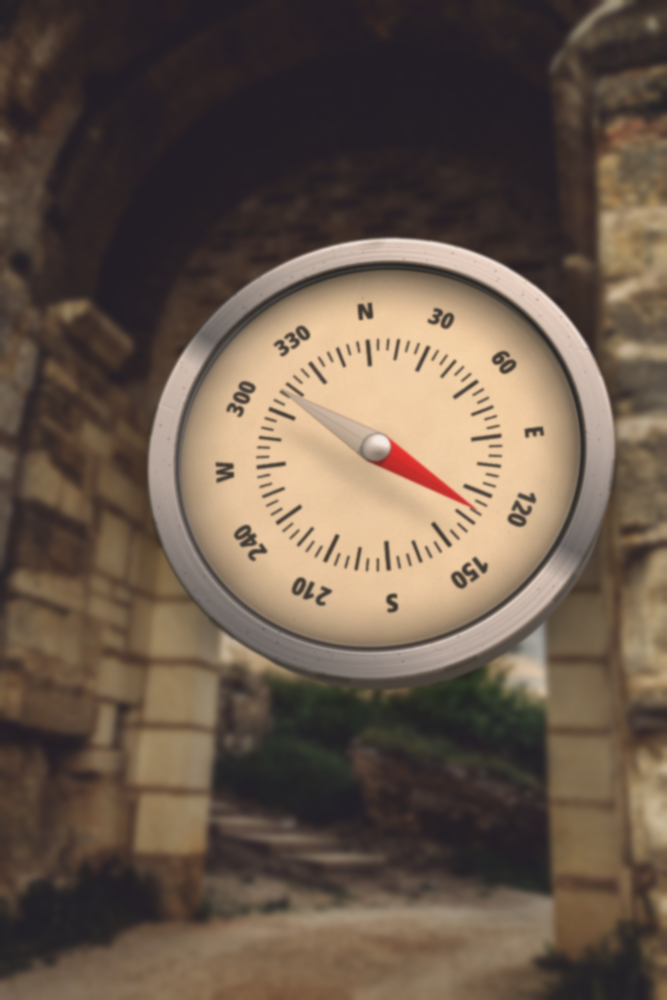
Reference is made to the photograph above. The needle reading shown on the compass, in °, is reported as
130 °
